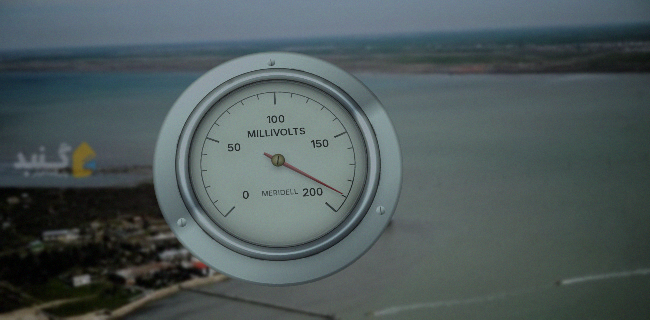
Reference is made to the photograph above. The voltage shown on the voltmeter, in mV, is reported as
190 mV
